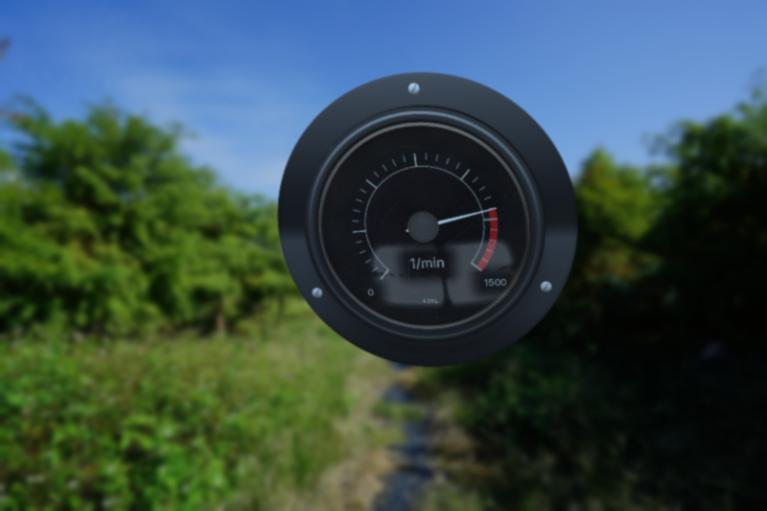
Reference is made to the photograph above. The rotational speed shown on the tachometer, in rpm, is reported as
1200 rpm
